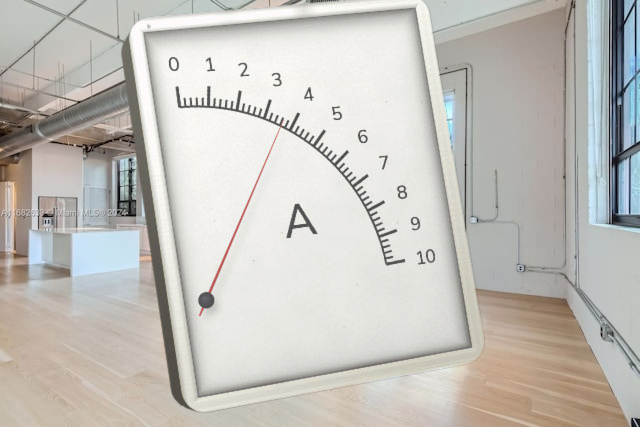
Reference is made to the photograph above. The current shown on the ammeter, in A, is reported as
3.6 A
